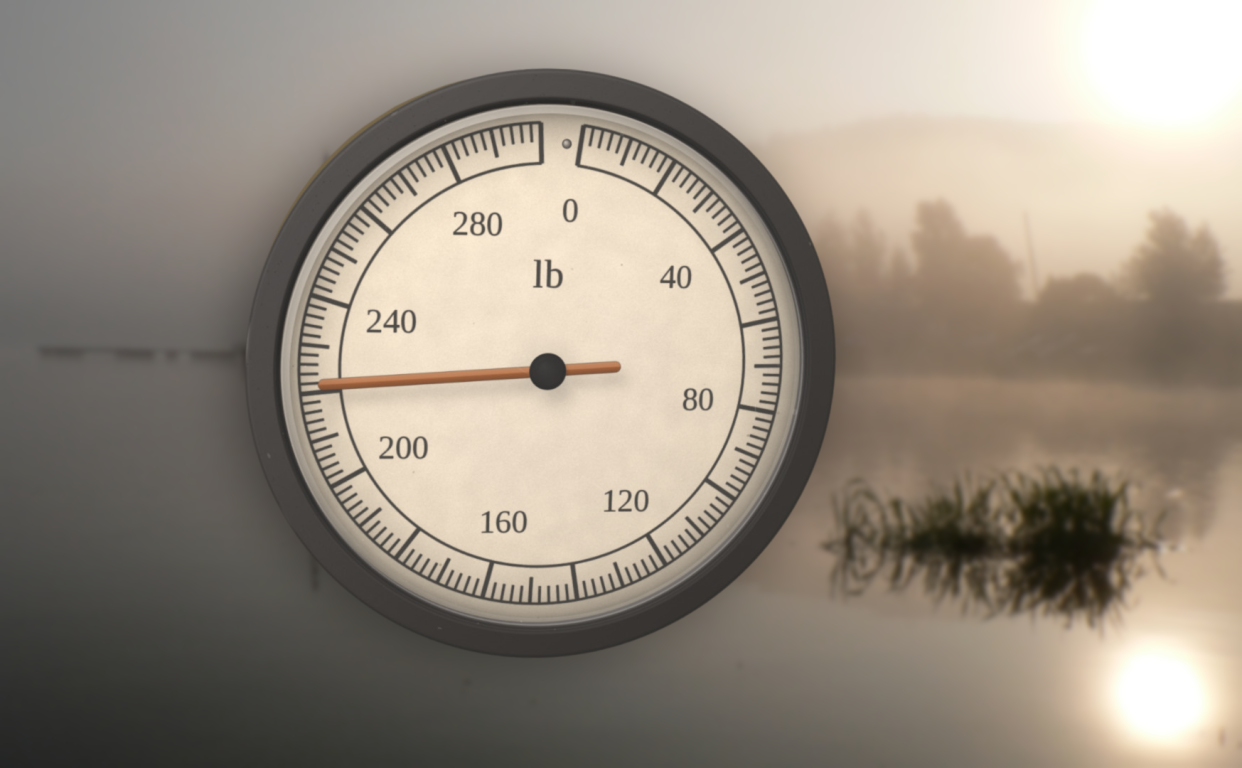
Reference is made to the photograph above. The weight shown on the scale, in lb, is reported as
222 lb
